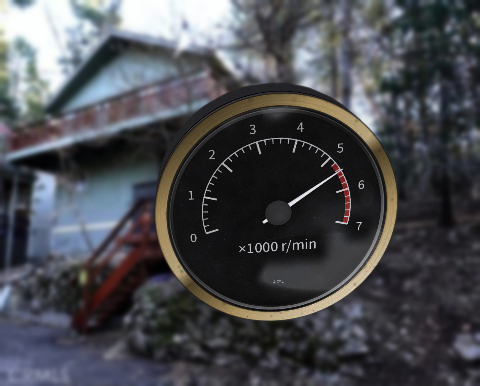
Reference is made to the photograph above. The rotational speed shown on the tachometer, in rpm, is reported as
5400 rpm
